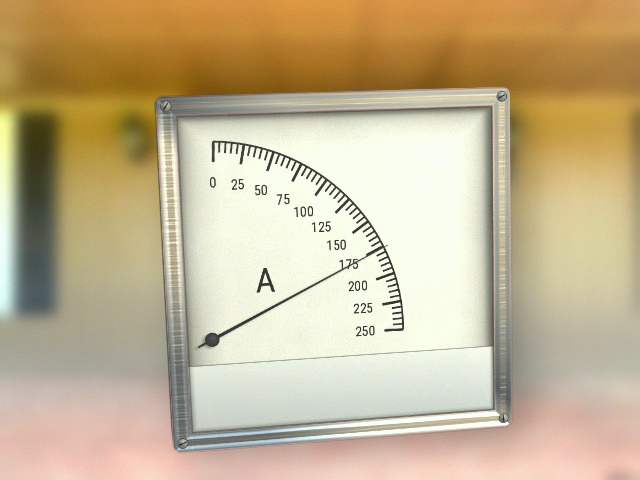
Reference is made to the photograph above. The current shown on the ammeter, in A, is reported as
175 A
